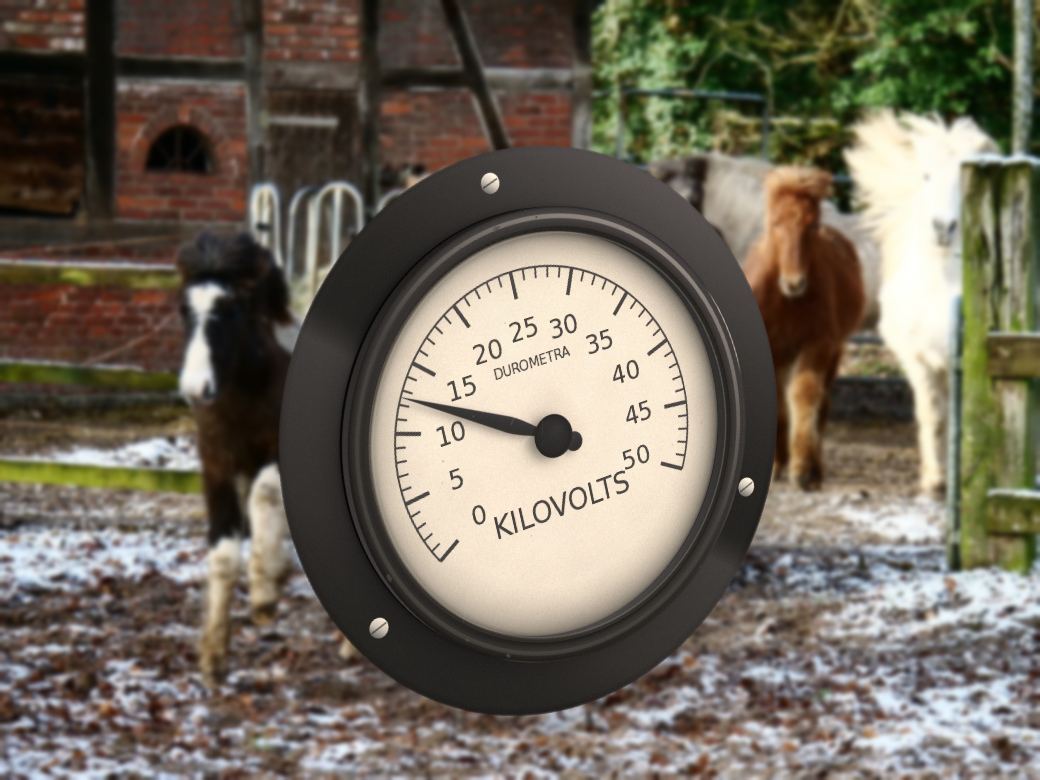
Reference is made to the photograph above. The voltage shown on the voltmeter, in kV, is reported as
12.5 kV
